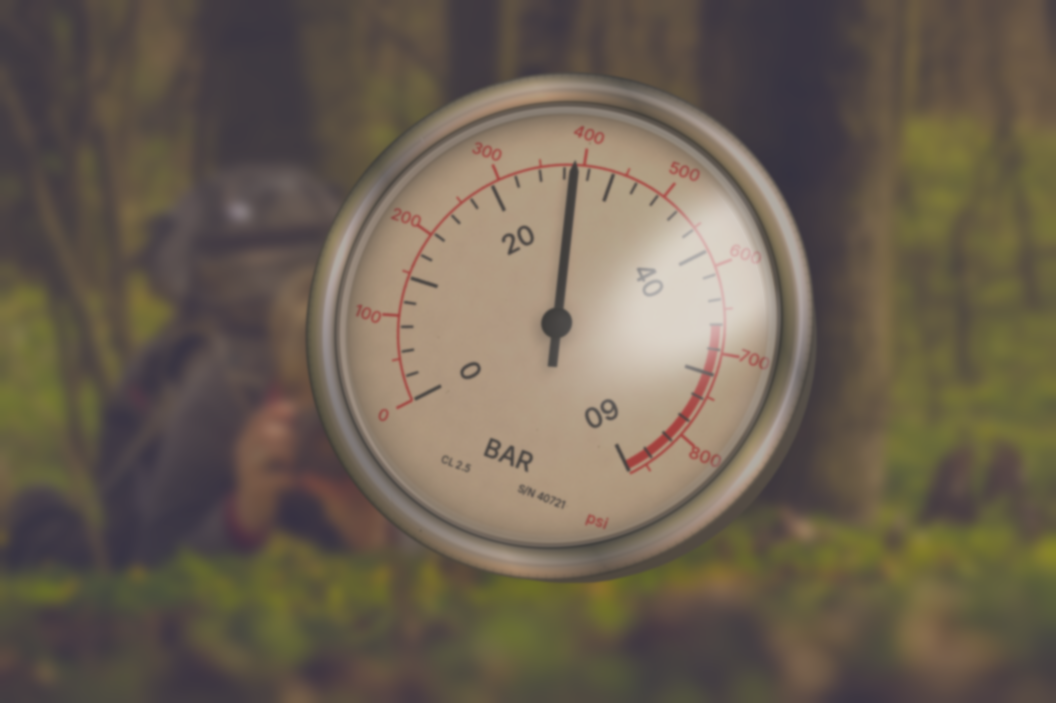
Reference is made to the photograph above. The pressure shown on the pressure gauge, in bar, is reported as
27 bar
